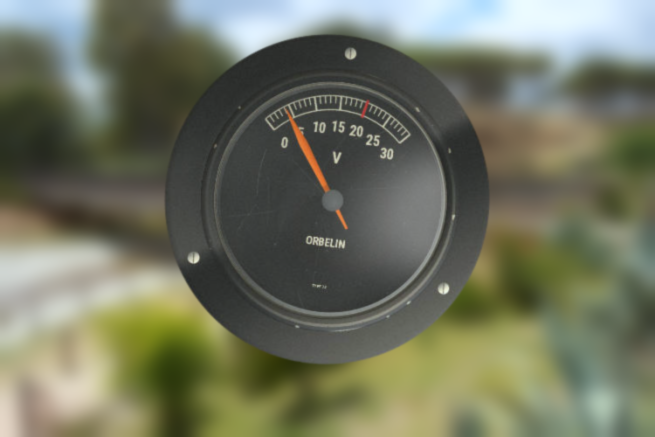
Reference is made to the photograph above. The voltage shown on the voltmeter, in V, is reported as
4 V
